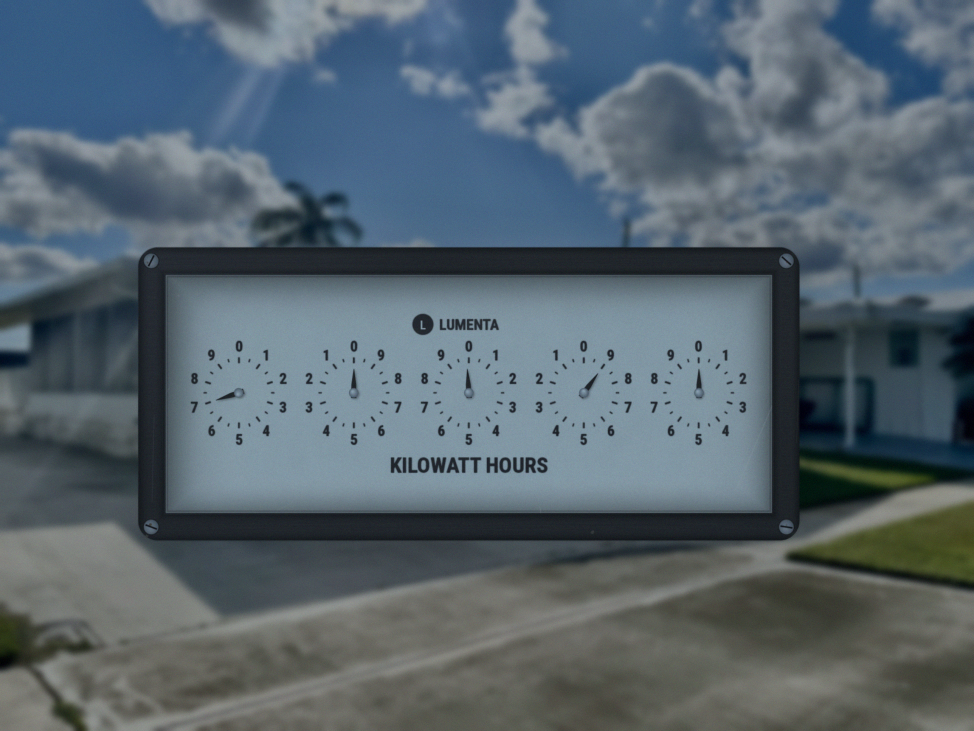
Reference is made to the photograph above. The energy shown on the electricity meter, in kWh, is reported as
69990 kWh
